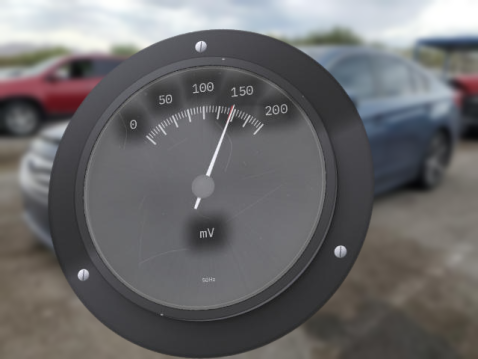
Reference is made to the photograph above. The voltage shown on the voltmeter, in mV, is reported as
150 mV
